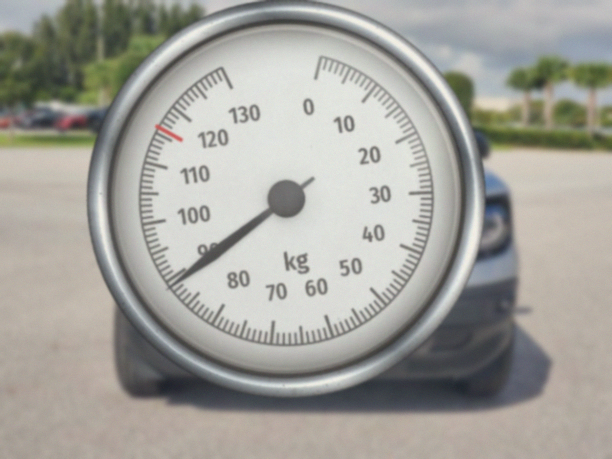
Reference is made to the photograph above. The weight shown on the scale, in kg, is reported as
89 kg
